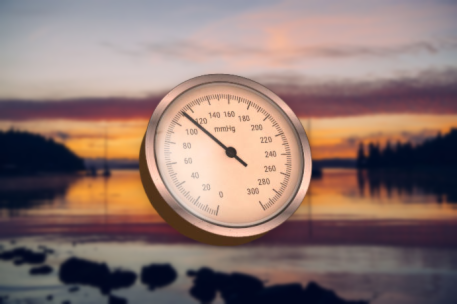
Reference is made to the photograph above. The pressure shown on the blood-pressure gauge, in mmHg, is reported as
110 mmHg
